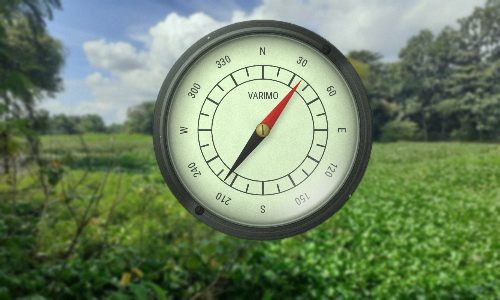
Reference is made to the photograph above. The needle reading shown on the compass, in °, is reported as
37.5 °
